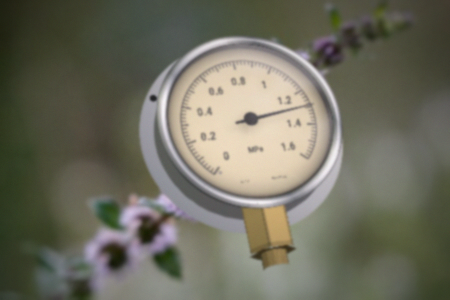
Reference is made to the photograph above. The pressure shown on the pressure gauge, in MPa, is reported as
1.3 MPa
